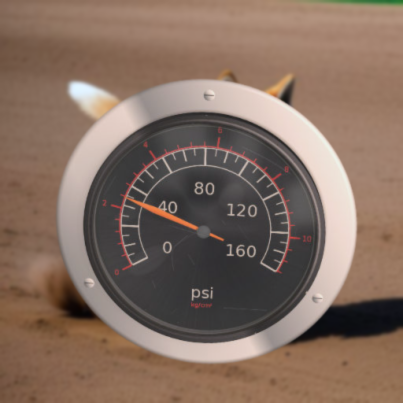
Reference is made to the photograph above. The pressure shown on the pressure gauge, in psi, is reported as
35 psi
